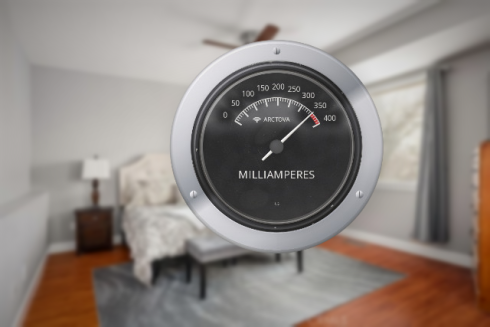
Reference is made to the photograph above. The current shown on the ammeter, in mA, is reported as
350 mA
